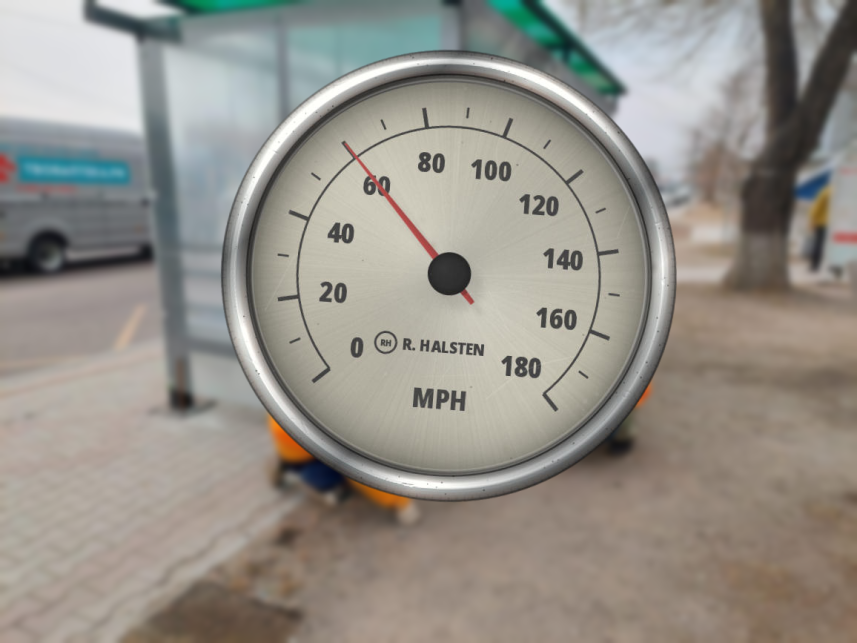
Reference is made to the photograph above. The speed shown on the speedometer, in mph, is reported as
60 mph
